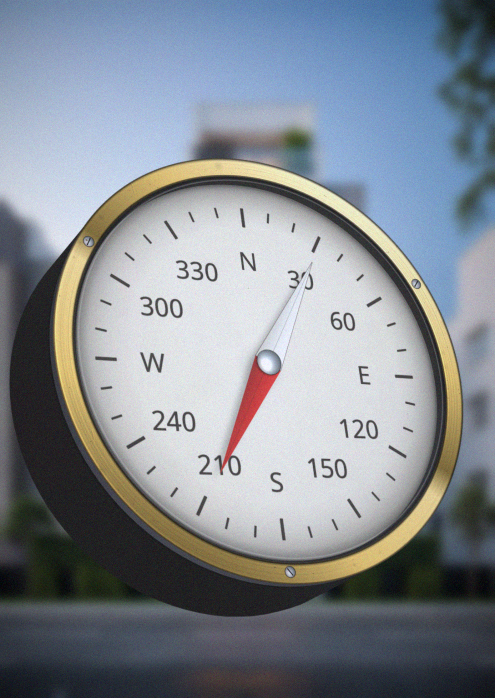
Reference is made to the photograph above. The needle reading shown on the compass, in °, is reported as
210 °
